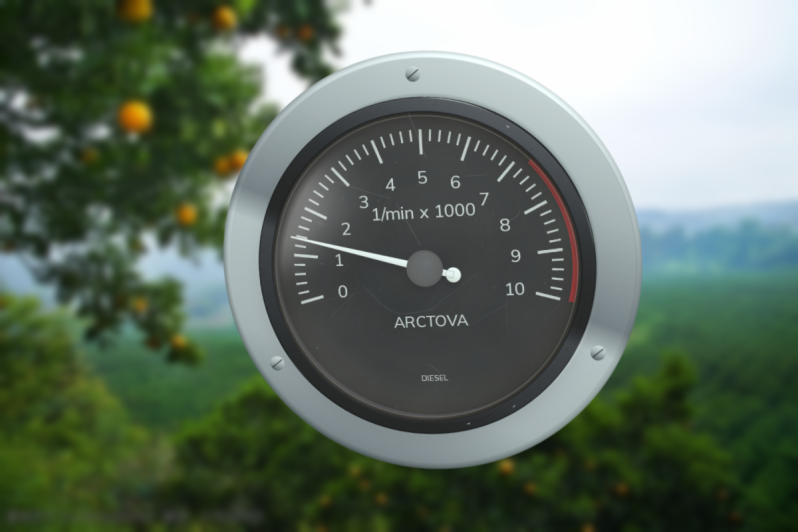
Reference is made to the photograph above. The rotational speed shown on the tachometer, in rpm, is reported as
1400 rpm
